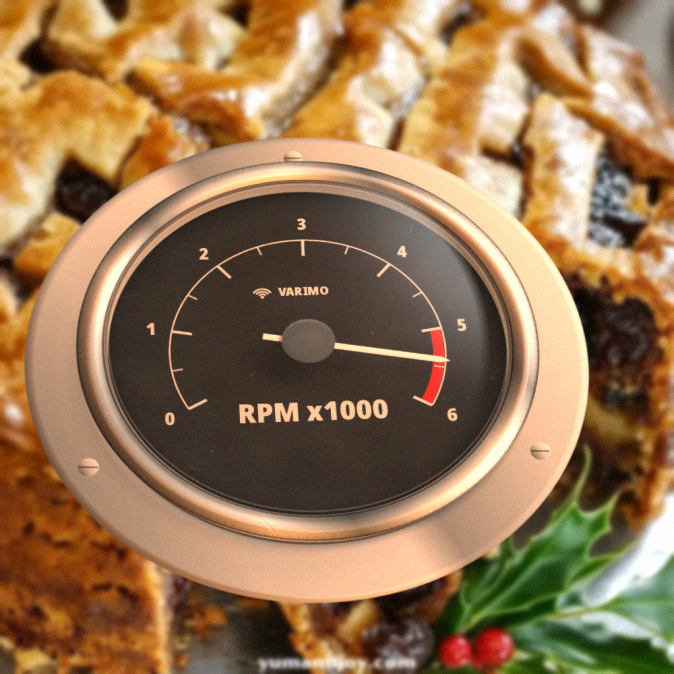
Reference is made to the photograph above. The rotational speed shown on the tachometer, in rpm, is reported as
5500 rpm
